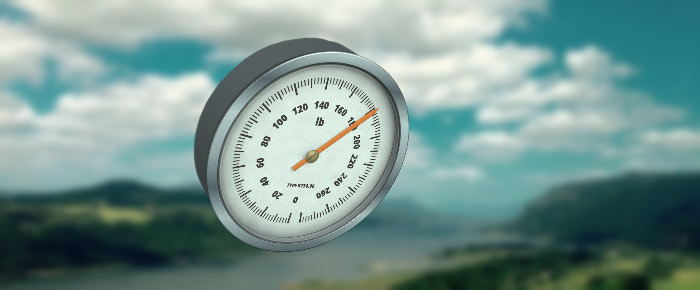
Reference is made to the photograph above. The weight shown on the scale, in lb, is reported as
180 lb
